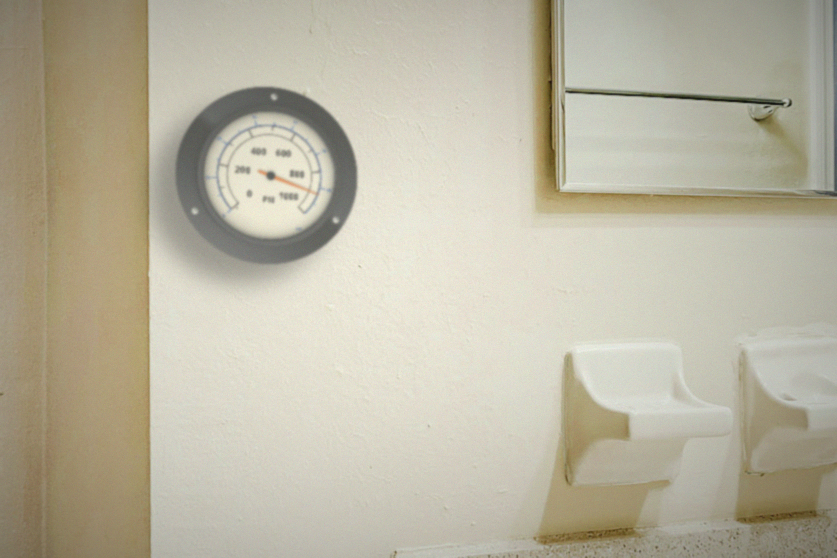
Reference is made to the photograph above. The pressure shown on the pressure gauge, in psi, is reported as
900 psi
